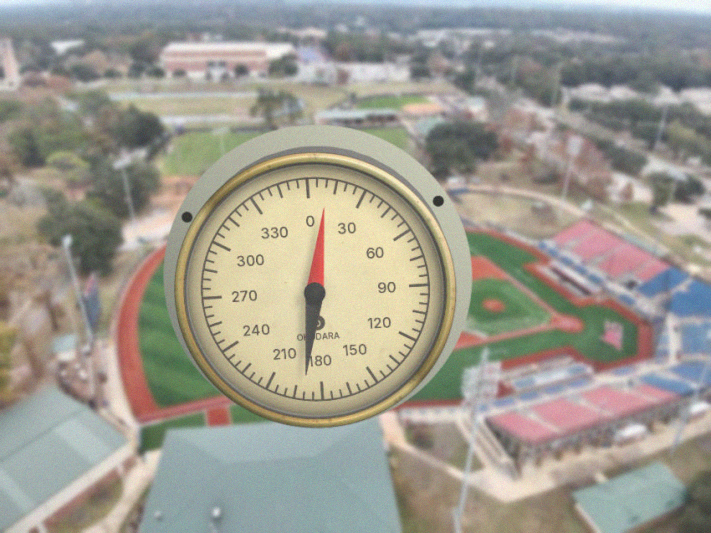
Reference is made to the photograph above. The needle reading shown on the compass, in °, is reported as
10 °
